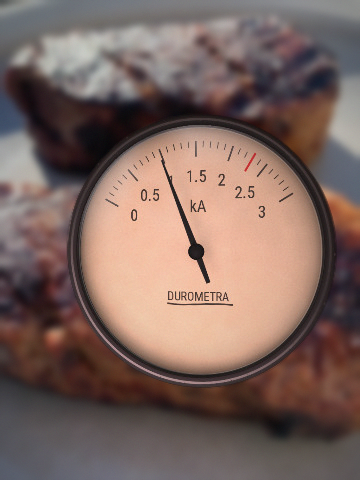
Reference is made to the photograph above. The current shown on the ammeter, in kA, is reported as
1 kA
